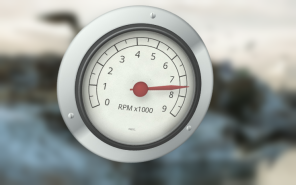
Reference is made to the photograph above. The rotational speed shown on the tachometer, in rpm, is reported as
7500 rpm
